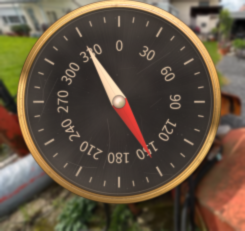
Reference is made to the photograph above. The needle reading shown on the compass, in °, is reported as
150 °
